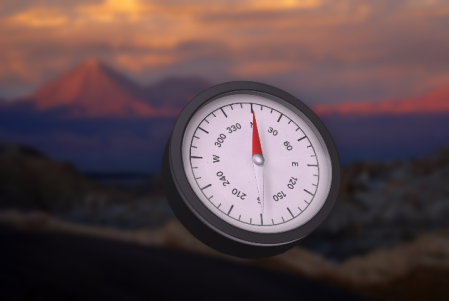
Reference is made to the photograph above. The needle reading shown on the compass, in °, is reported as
0 °
